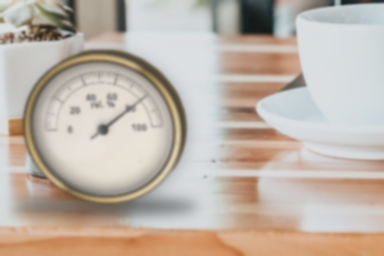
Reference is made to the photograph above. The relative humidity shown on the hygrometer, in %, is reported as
80 %
